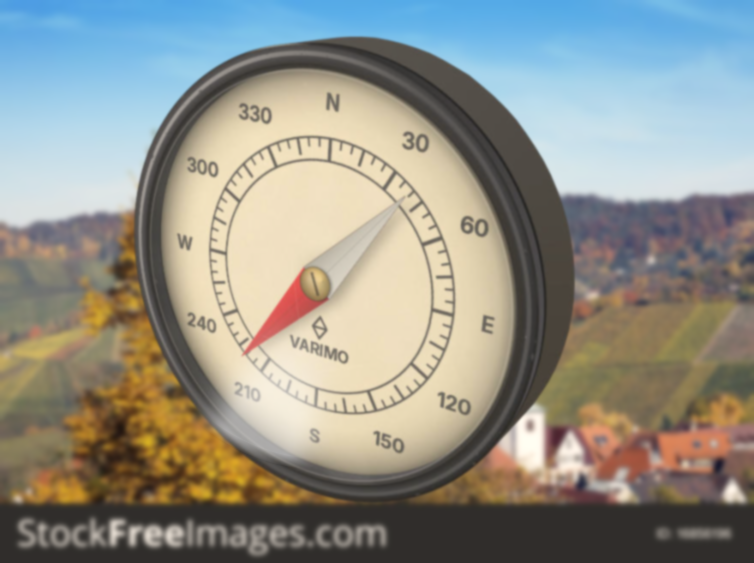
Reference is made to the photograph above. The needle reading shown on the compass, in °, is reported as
220 °
